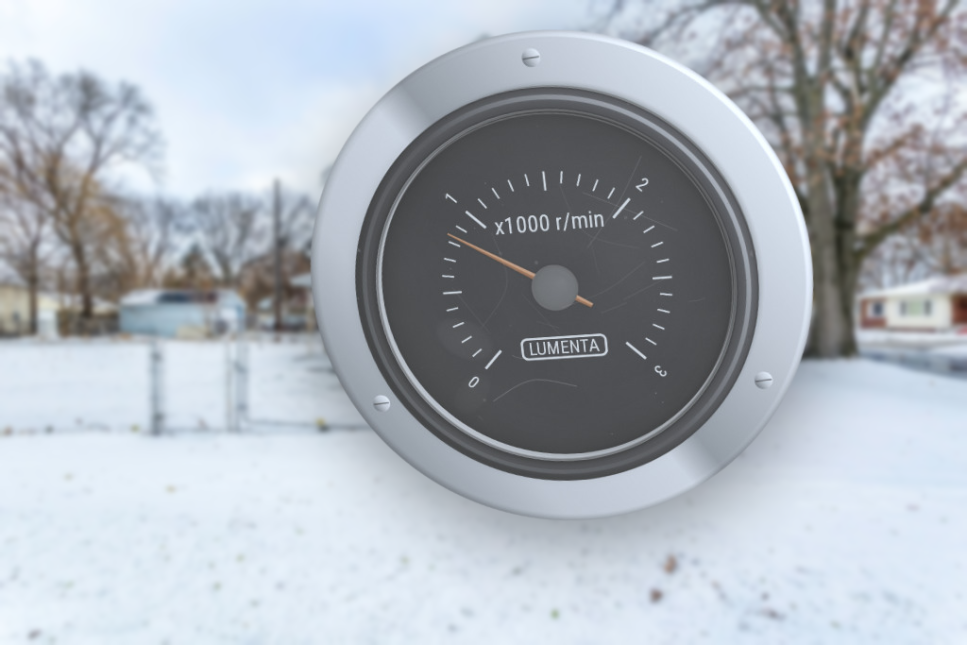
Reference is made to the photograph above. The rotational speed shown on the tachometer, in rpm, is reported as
850 rpm
